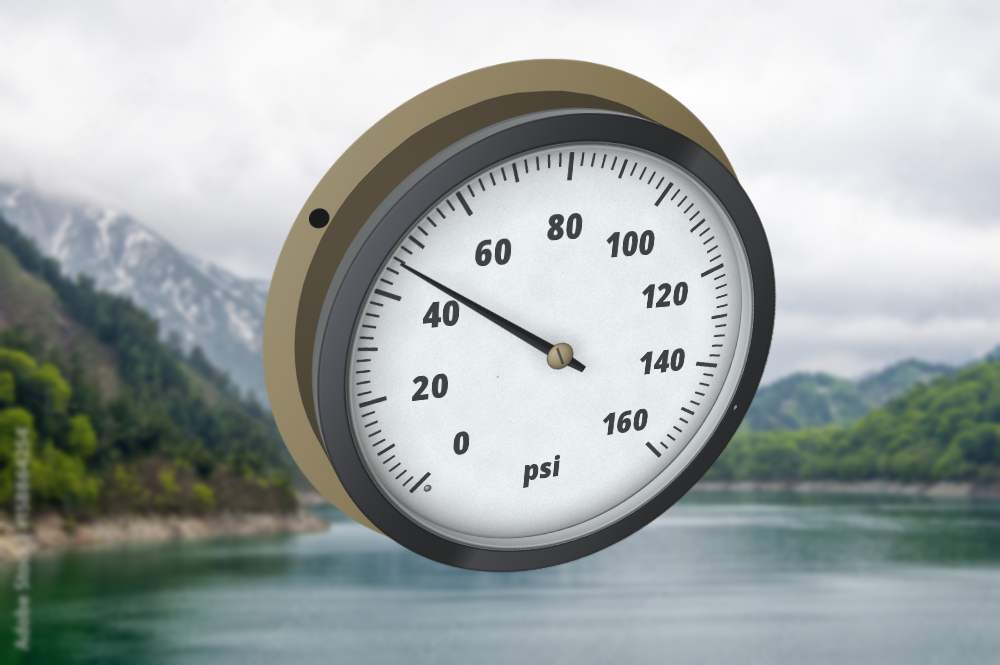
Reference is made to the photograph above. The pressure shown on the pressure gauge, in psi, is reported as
46 psi
